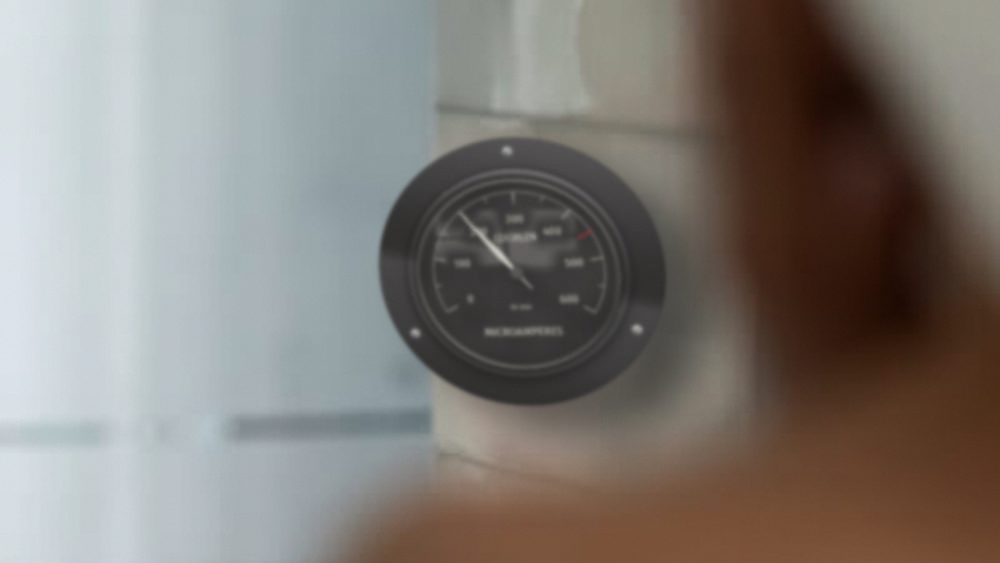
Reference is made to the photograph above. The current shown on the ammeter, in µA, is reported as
200 µA
